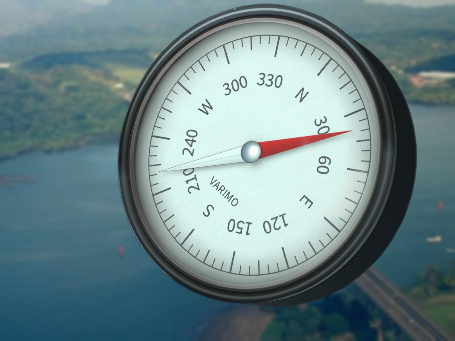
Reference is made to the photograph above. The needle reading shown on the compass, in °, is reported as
40 °
